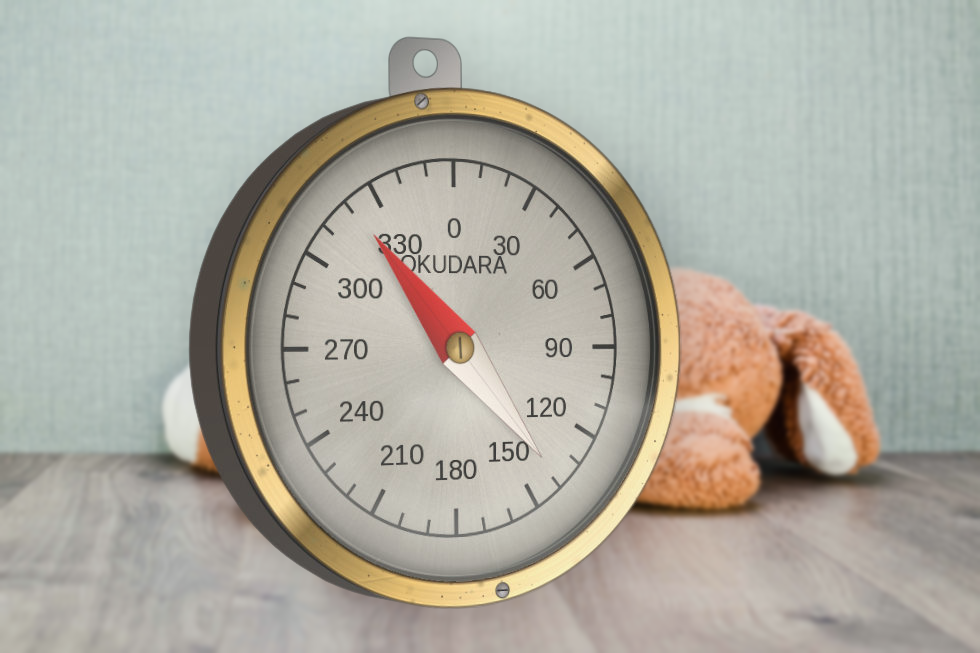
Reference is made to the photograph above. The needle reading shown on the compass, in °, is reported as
320 °
